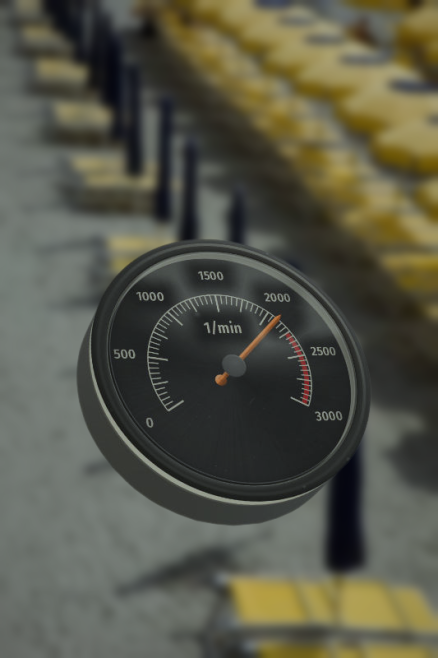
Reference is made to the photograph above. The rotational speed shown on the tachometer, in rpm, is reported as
2100 rpm
